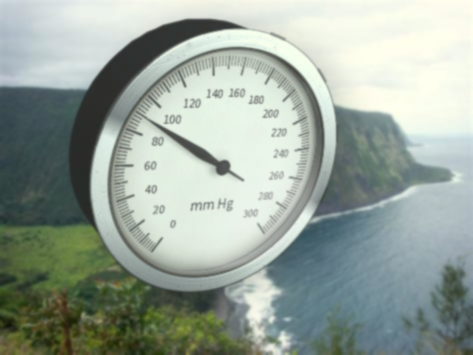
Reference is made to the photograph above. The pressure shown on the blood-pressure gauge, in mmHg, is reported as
90 mmHg
